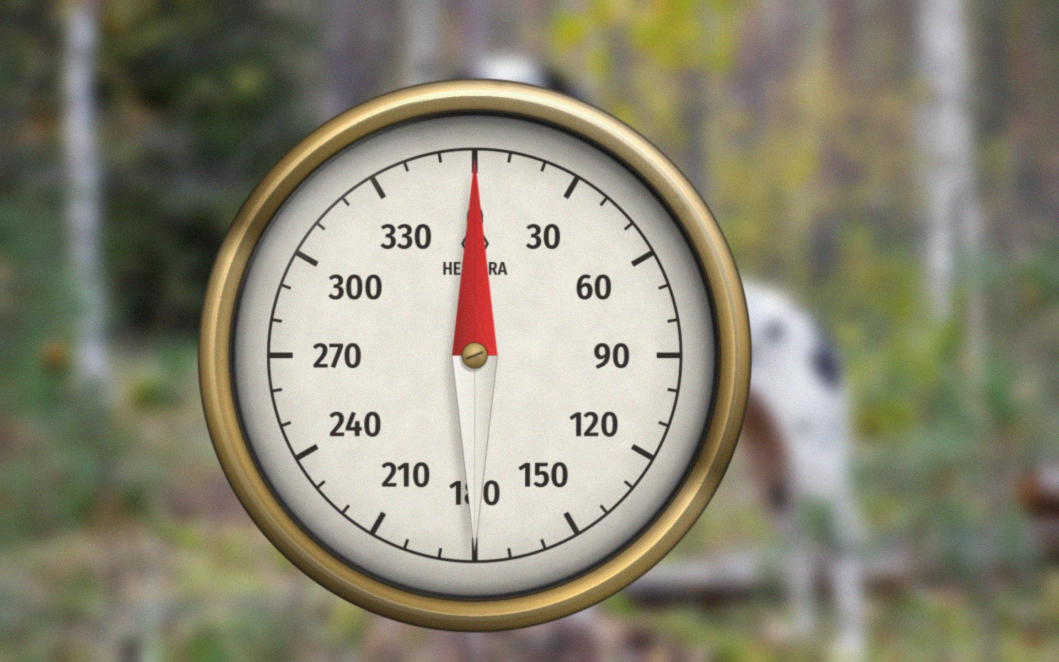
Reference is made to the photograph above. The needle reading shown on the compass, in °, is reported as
0 °
